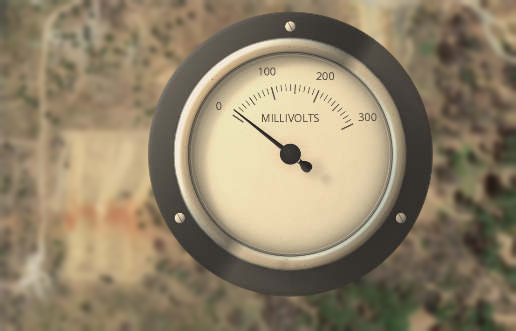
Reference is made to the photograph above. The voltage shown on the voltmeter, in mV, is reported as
10 mV
